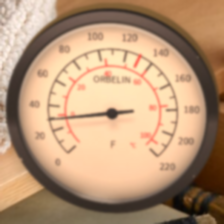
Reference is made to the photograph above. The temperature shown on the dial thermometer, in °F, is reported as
30 °F
